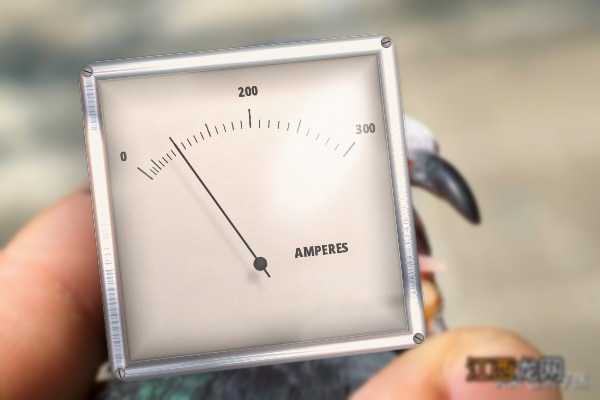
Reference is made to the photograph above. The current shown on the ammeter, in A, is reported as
100 A
